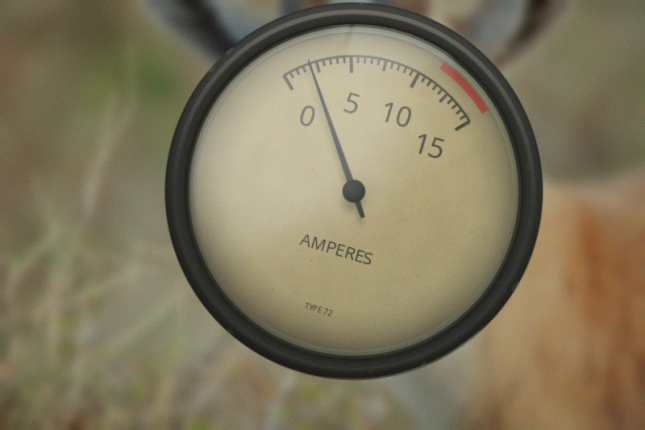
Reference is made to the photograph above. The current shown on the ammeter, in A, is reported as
2 A
